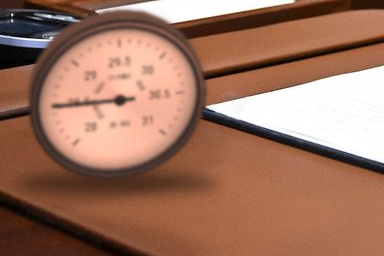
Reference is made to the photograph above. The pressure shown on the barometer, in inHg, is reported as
28.5 inHg
